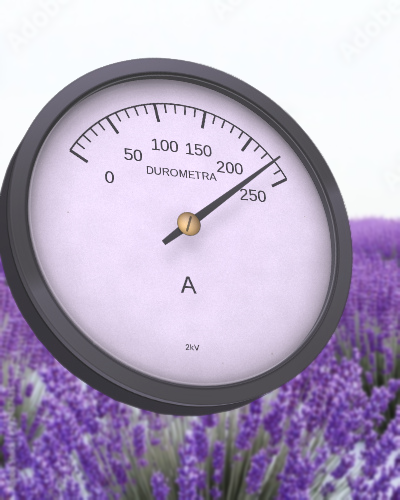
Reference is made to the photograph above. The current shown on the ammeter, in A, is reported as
230 A
